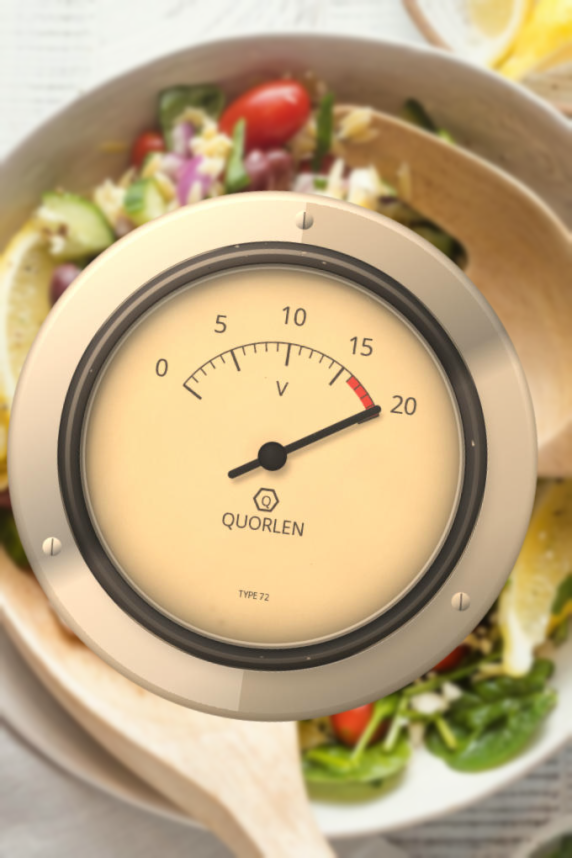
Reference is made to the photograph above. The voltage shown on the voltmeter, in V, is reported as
19.5 V
